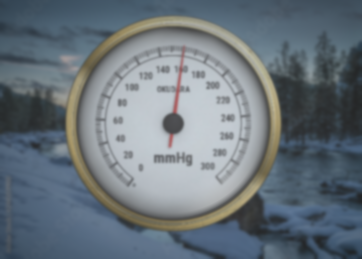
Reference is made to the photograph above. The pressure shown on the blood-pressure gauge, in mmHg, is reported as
160 mmHg
